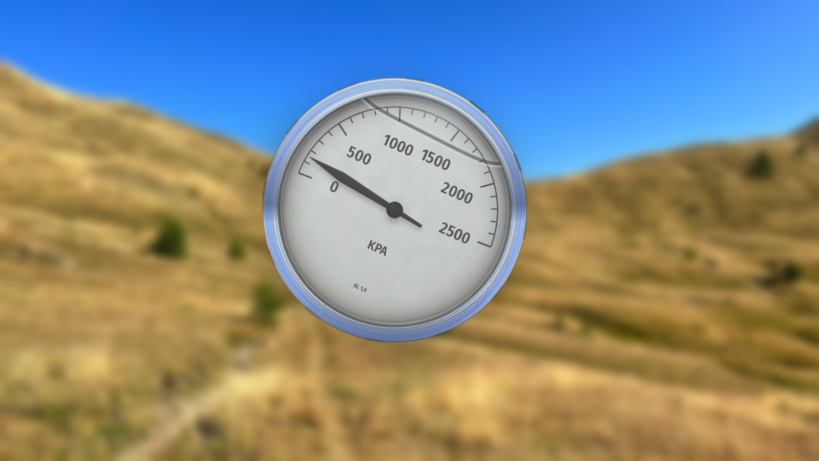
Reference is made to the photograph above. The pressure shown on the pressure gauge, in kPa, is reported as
150 kPa
